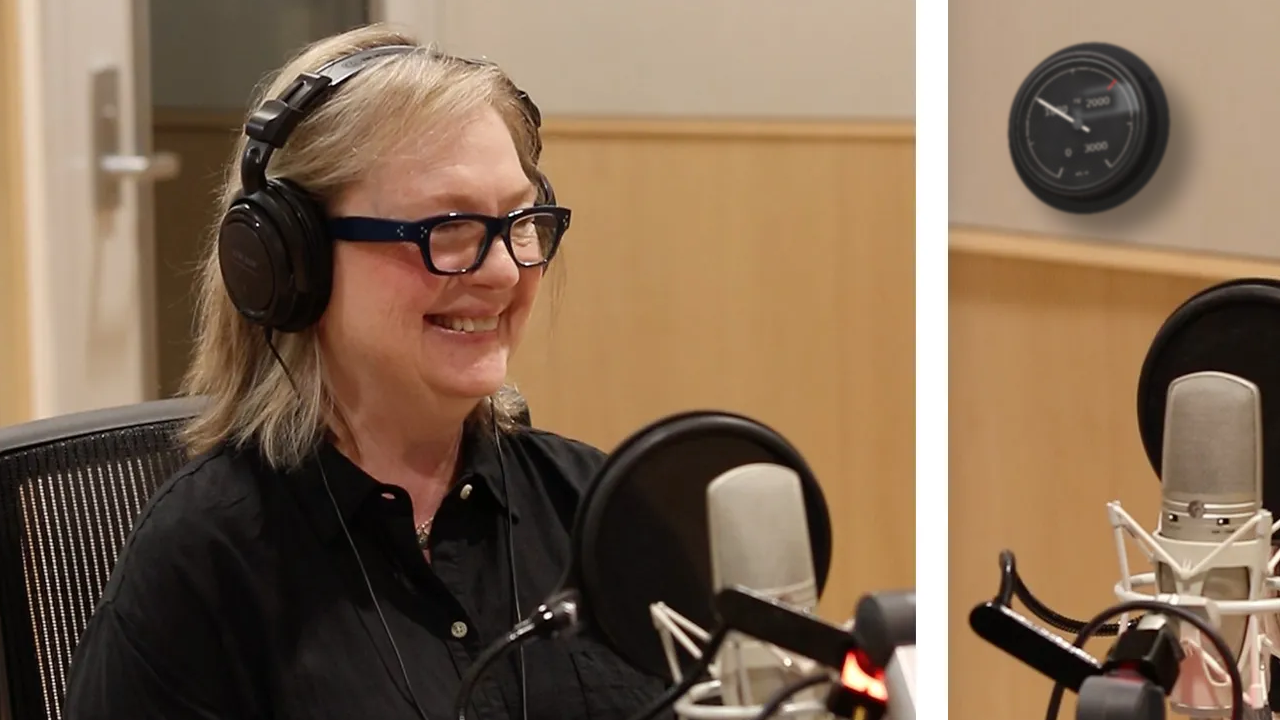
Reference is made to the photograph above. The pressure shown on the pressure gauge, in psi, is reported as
1000 psi
